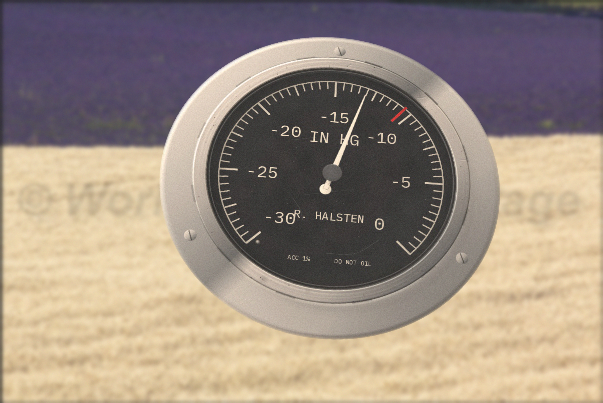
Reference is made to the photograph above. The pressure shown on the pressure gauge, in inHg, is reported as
-13 inHg
